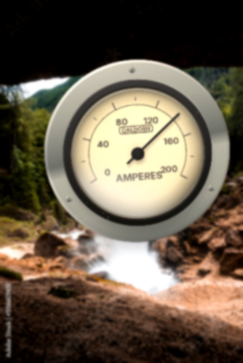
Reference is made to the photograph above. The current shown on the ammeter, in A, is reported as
140 A
